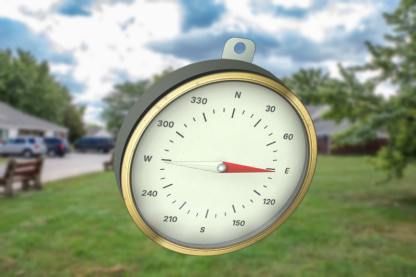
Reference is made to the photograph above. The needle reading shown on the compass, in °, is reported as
90 °
